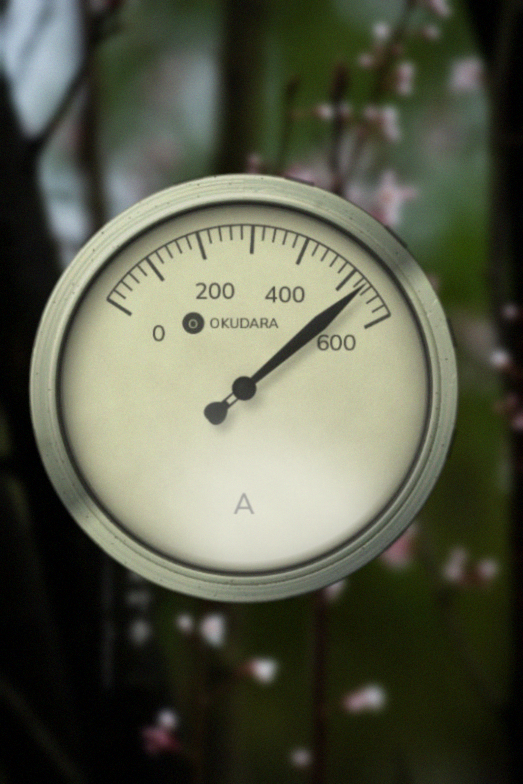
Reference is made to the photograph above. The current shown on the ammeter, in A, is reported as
530 A
